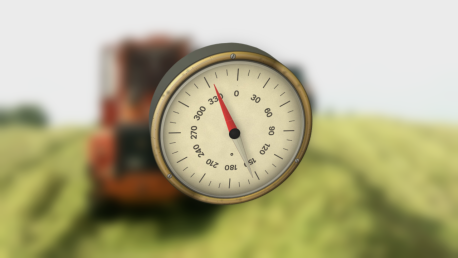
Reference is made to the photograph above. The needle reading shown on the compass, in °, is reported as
335 °
